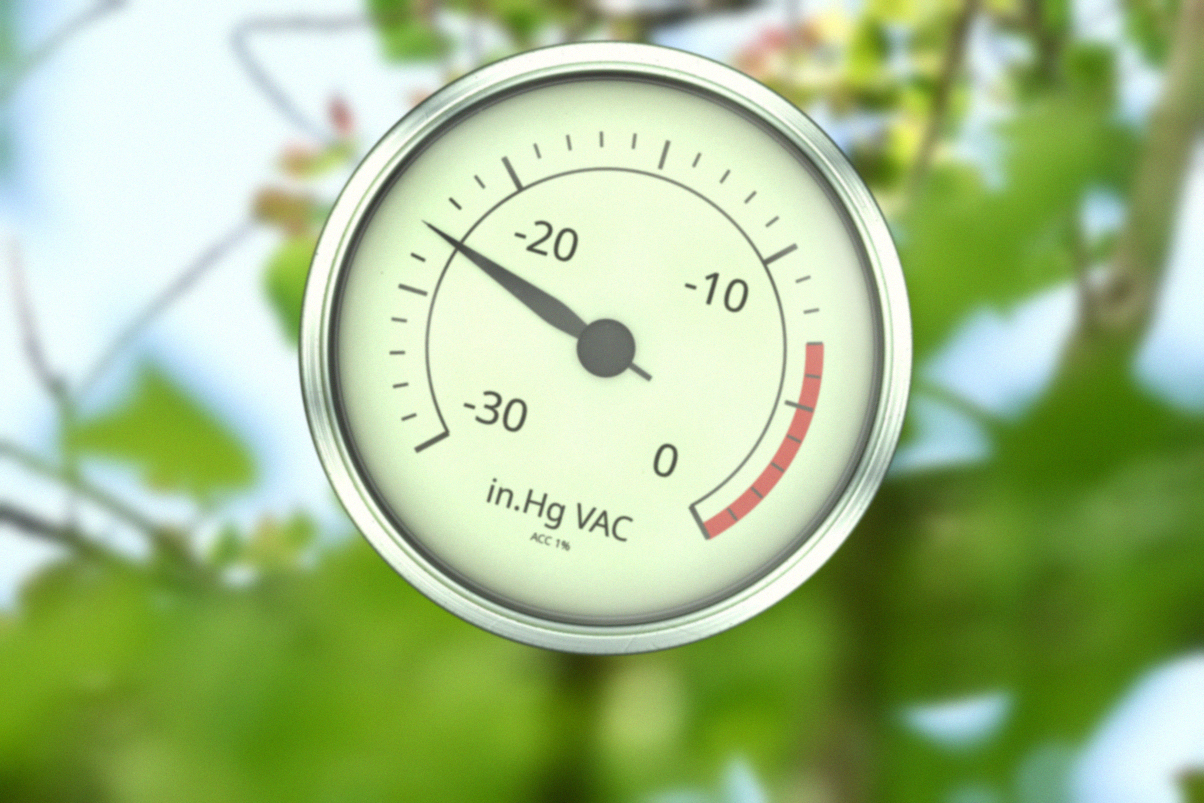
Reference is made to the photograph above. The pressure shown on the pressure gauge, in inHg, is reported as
-23 inHg
